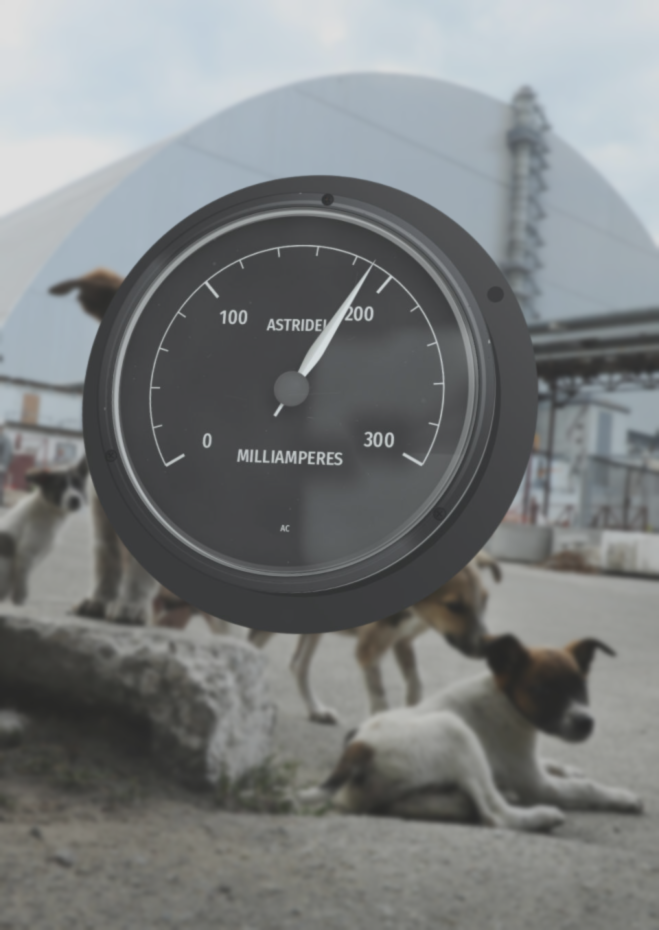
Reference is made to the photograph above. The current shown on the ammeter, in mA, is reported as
190 mA
